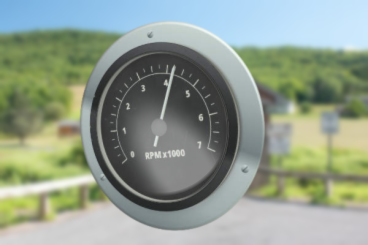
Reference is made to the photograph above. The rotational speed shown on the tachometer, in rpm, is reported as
4250 rpm
